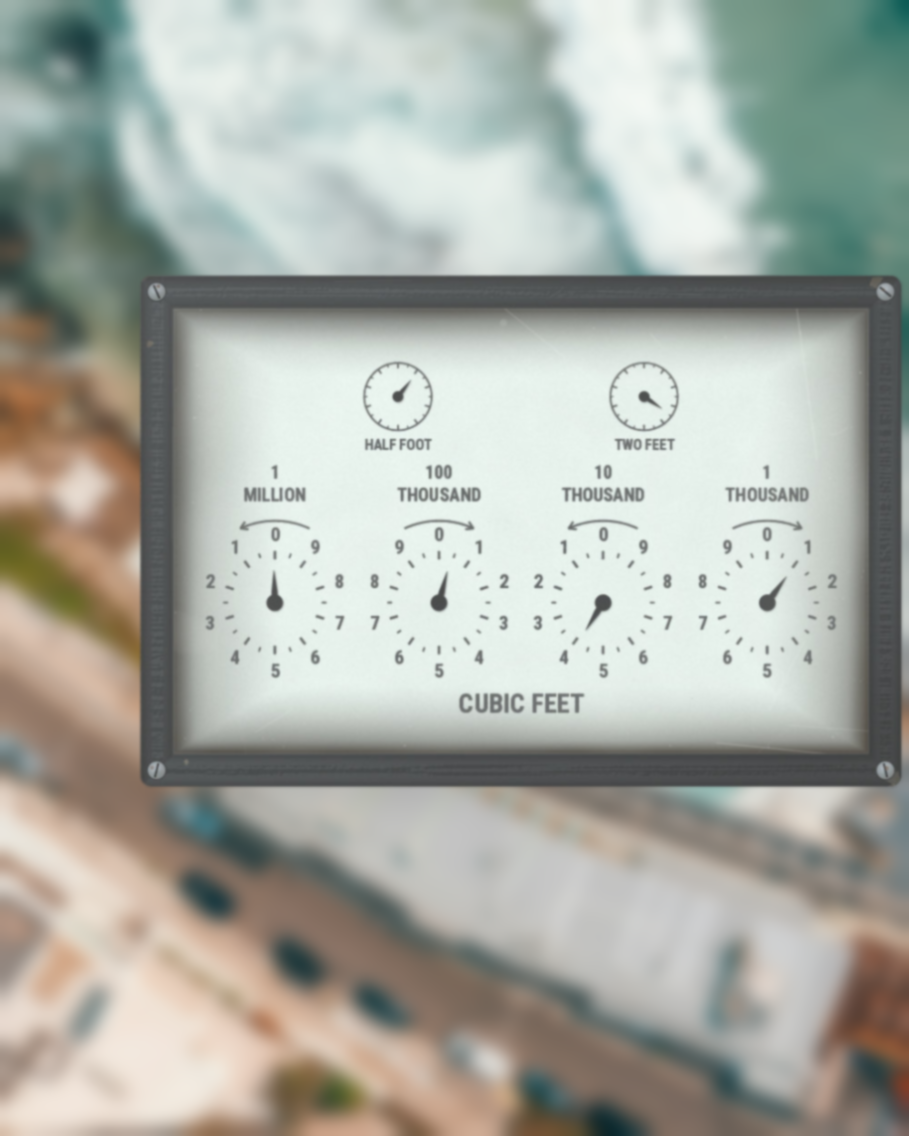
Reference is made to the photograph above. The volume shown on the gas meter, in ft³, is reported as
4100 ft³
